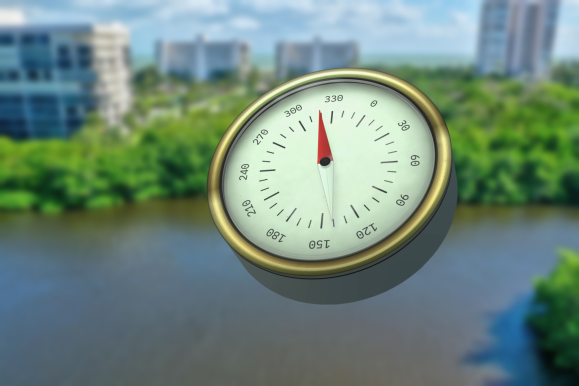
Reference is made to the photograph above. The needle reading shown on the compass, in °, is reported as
320 °
